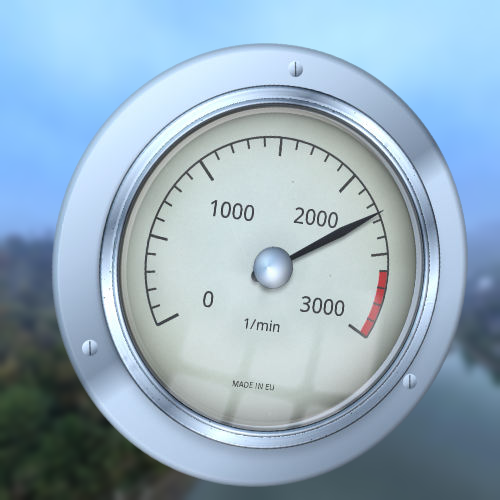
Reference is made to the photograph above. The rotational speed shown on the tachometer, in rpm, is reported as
2250 rpm
